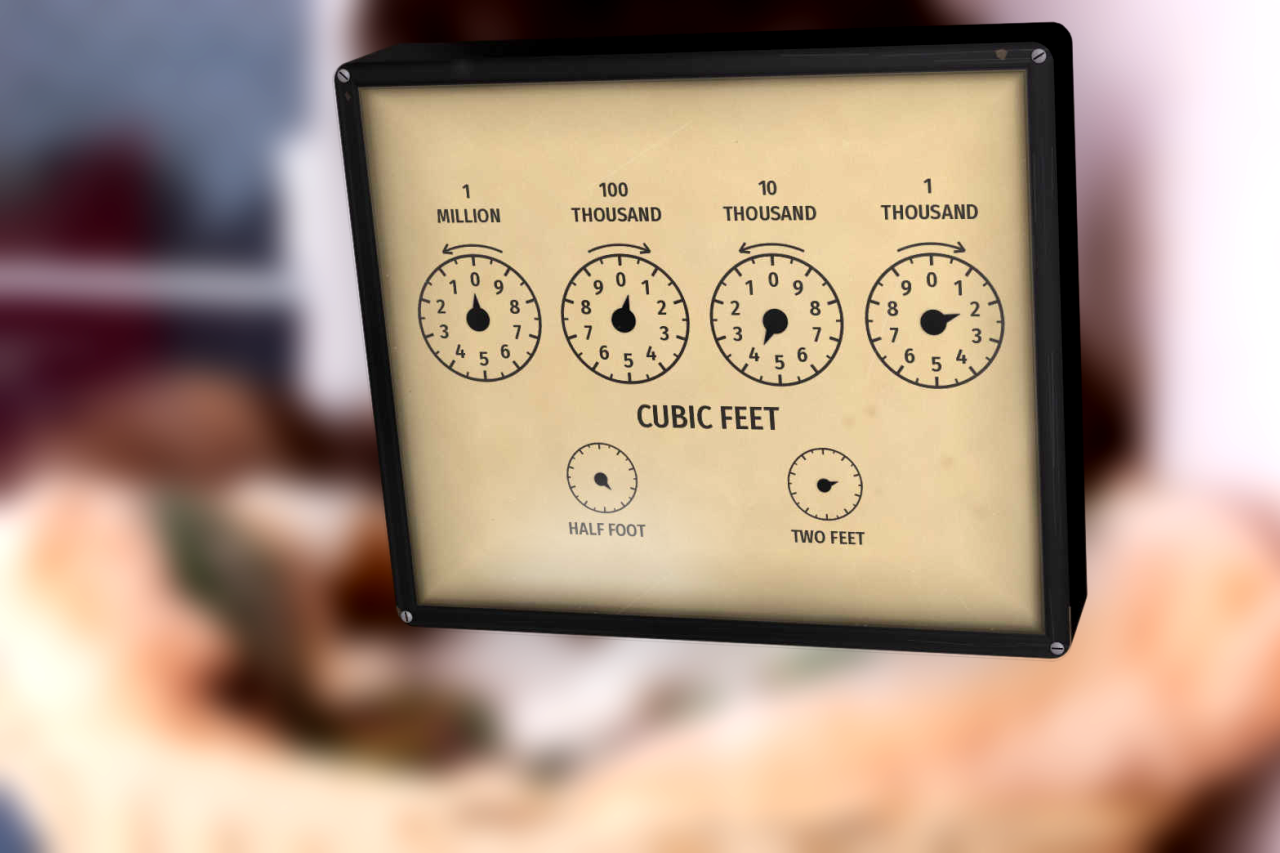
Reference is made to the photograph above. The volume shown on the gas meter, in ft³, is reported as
4200 ft³
